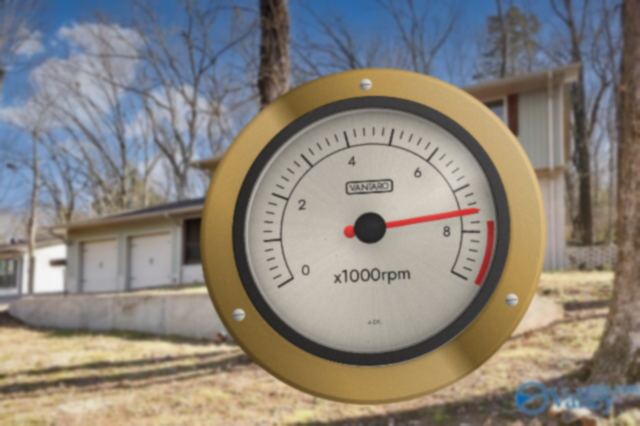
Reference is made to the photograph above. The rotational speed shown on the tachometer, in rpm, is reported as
7600 rpm
